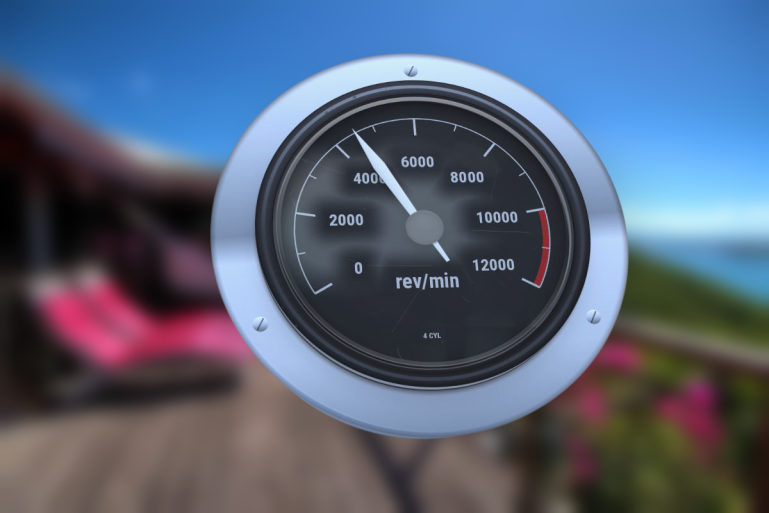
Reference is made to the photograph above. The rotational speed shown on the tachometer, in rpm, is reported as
4500 rpm
